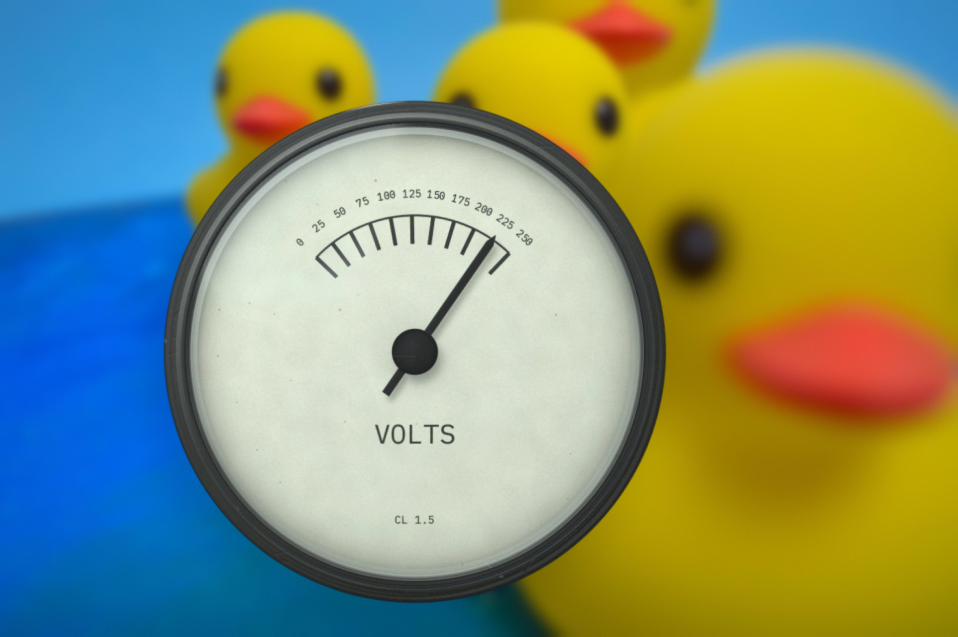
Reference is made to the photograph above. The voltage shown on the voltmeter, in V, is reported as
225 V
